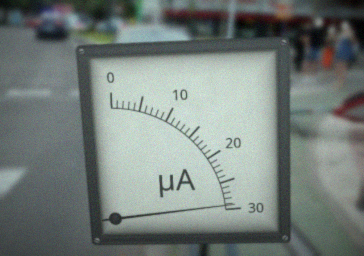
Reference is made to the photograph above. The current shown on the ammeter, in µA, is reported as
29 µA
